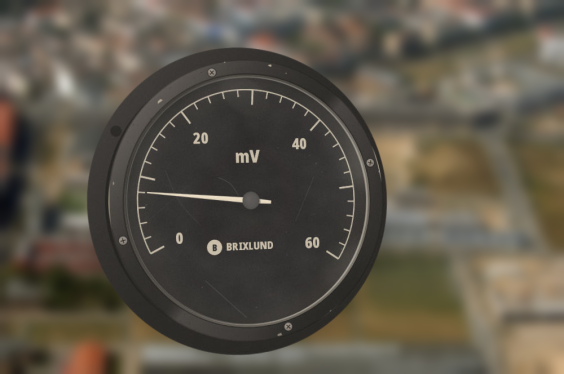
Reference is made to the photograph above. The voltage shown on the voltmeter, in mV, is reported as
8 mV
